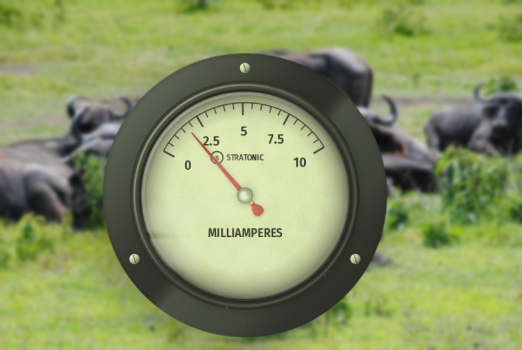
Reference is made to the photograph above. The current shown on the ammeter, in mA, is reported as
1.75 mA
